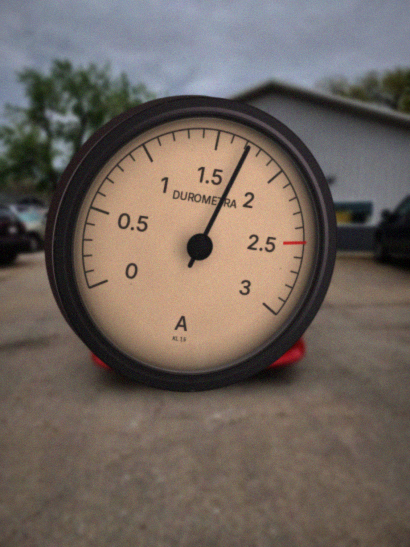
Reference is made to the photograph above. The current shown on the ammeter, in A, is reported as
1.7 A
